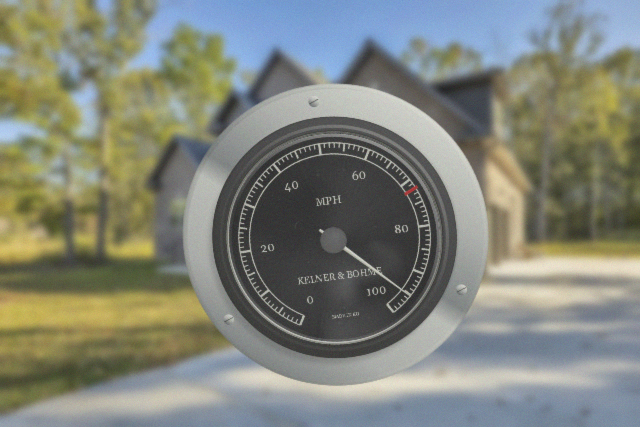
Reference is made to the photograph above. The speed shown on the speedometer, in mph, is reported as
95 mph
